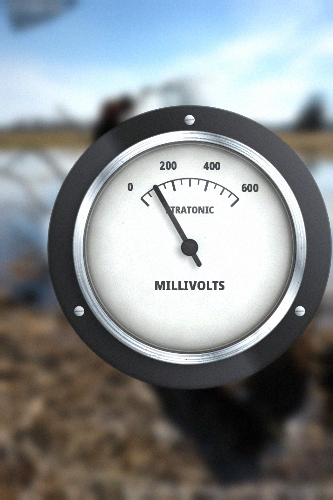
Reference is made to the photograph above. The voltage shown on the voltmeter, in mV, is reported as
100 mV
